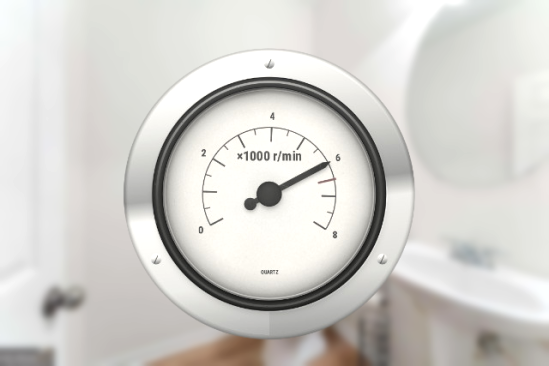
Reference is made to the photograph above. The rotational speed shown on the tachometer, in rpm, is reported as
6000 rpm
